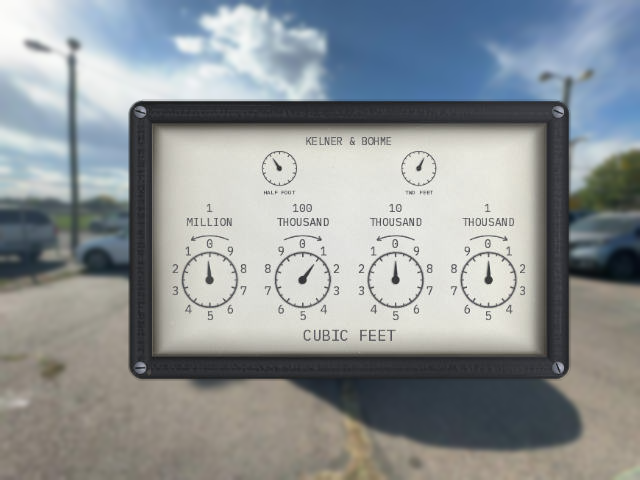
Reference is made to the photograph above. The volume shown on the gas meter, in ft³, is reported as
10000 ft³
